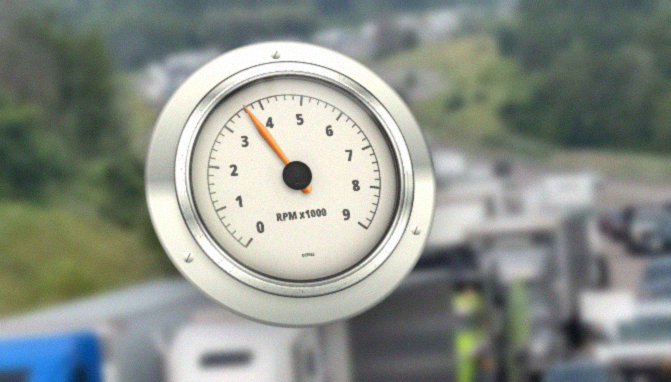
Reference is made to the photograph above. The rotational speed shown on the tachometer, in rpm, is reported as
3600 rpm
